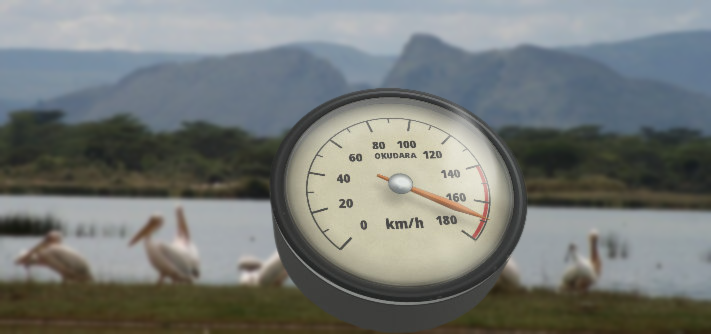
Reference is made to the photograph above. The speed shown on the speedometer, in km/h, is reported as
170 km/h
